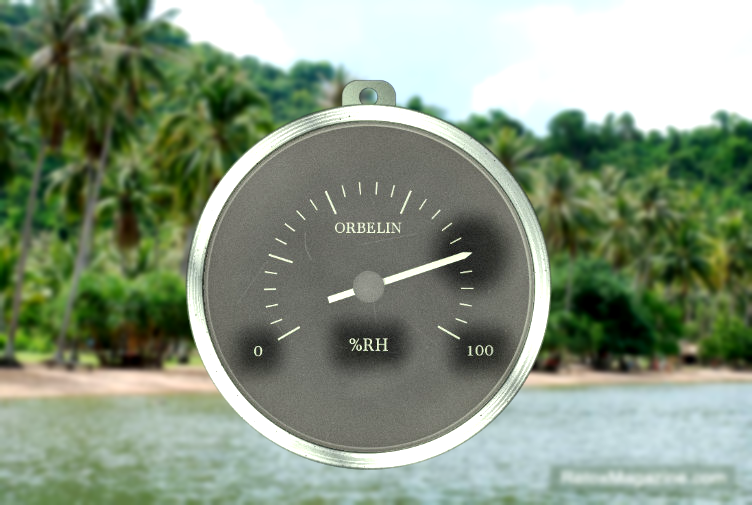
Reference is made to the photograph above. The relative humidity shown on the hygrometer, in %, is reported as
80 %
